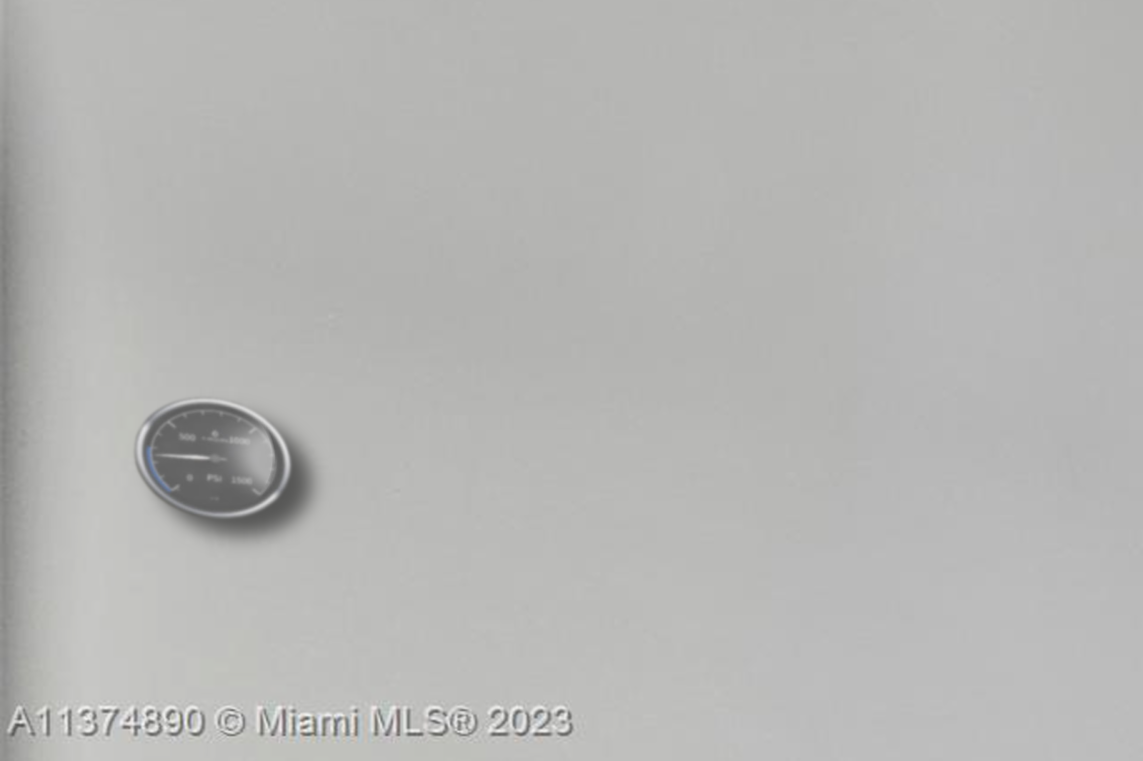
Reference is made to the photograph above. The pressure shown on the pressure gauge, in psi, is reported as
250 psi
